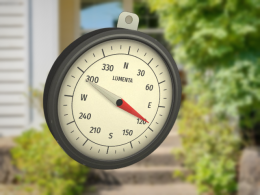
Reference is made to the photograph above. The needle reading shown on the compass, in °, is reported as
115 °
